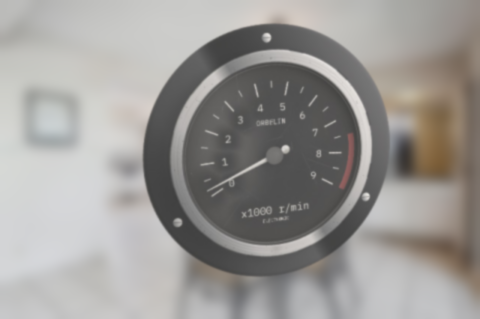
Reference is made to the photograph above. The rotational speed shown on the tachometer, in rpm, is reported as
250 rpm
